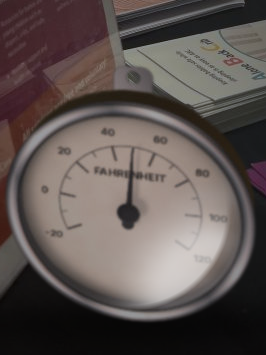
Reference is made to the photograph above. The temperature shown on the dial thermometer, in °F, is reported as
50 °F
